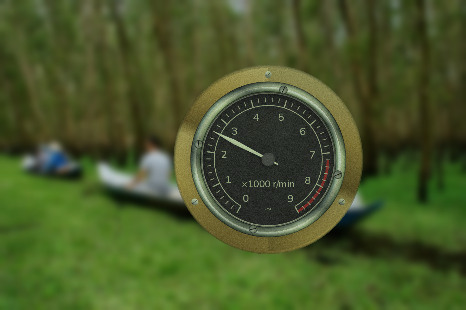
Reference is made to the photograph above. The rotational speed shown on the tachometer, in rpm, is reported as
2600 rpm
